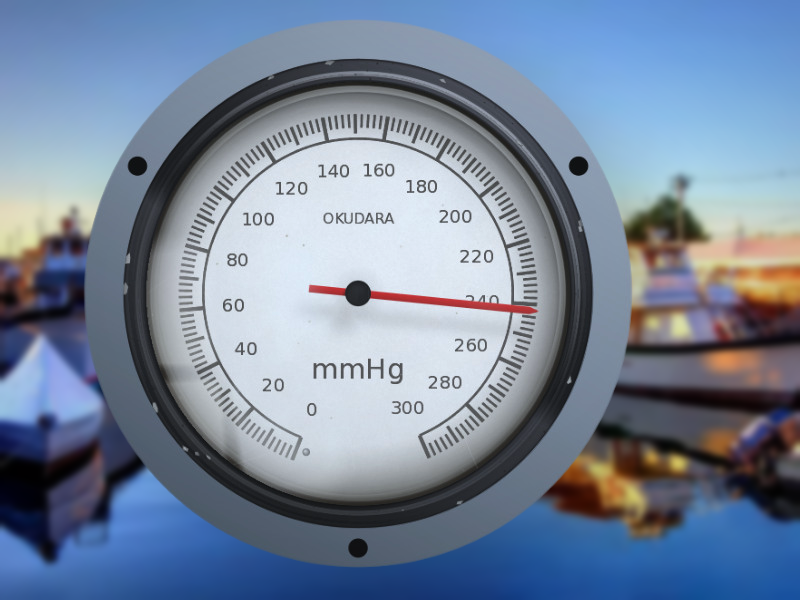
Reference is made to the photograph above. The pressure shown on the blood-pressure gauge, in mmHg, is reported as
242 mmHg
